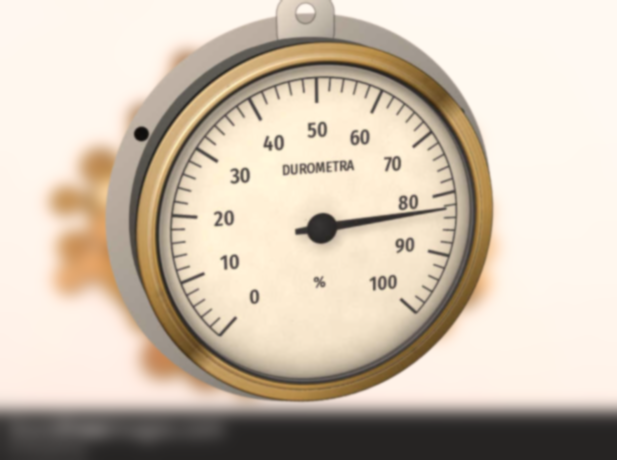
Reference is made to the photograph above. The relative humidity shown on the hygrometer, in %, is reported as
82 %
